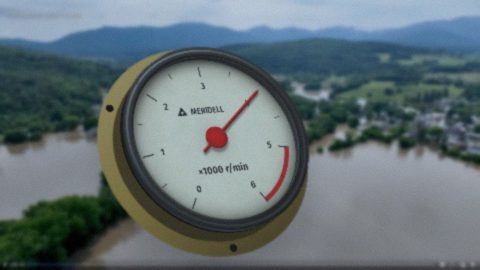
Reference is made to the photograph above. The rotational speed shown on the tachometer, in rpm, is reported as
4000 rpm
